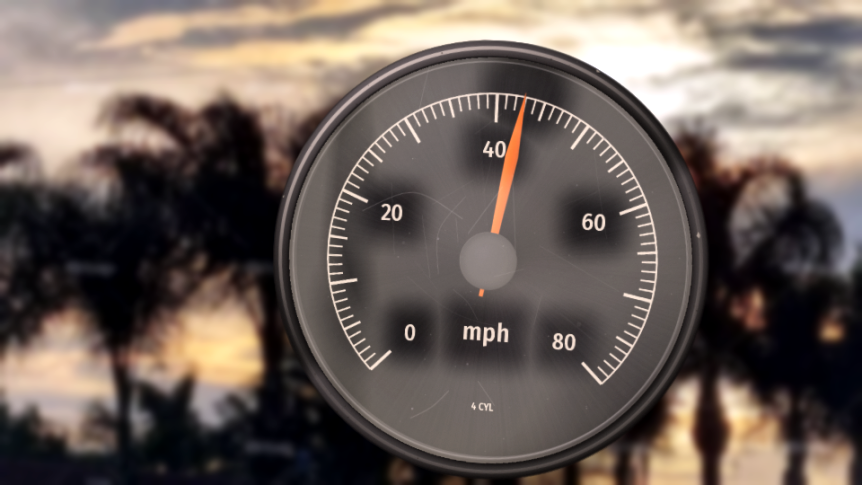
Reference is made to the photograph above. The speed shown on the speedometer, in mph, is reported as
43 mph
